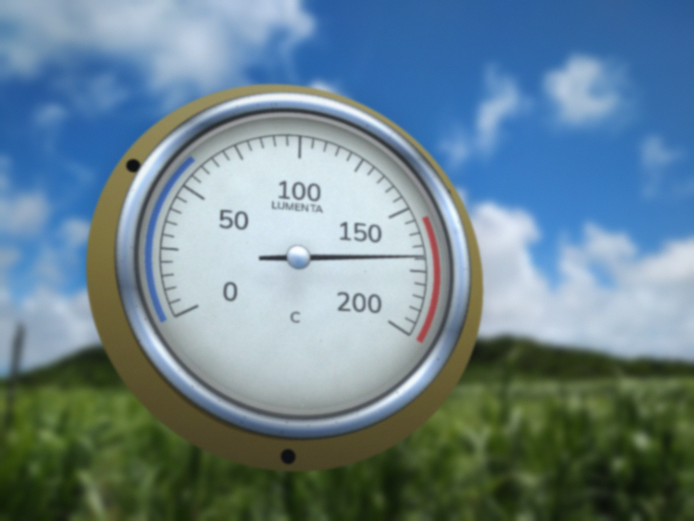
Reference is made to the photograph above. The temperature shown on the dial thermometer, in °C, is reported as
170 °C
